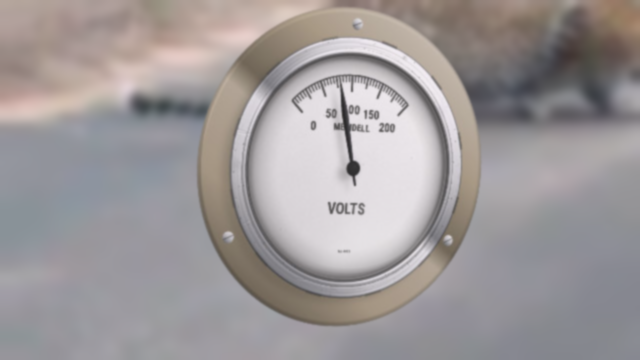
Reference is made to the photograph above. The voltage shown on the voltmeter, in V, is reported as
75 V
